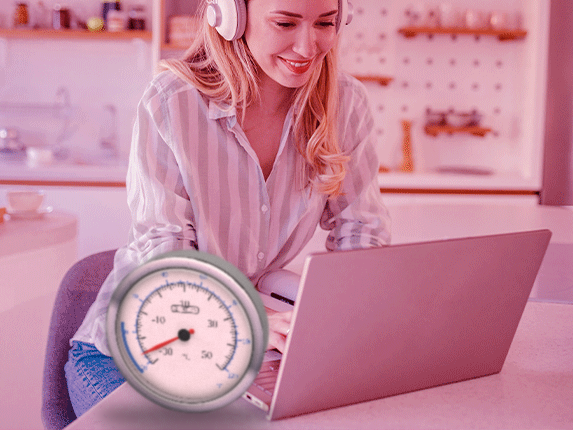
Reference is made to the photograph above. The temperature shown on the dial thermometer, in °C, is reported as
-25 °C
